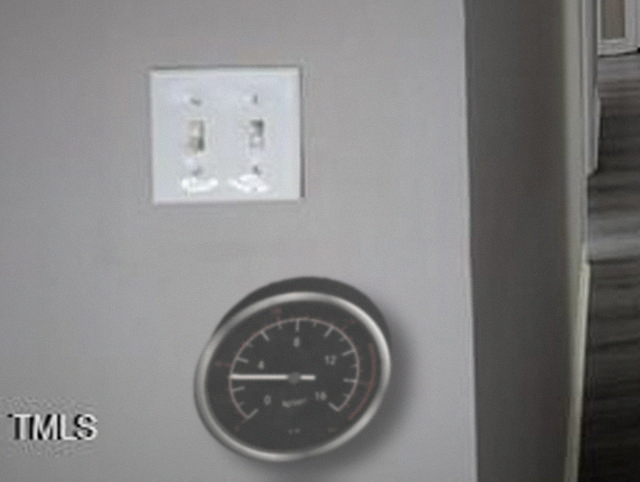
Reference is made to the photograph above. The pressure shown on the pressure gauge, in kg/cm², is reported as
3 kg/cm²
